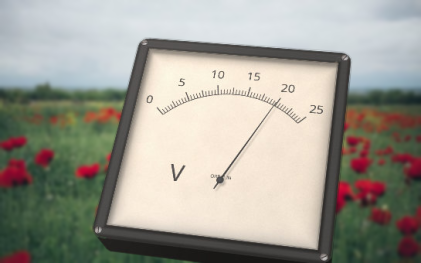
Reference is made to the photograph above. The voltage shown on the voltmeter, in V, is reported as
20 V
